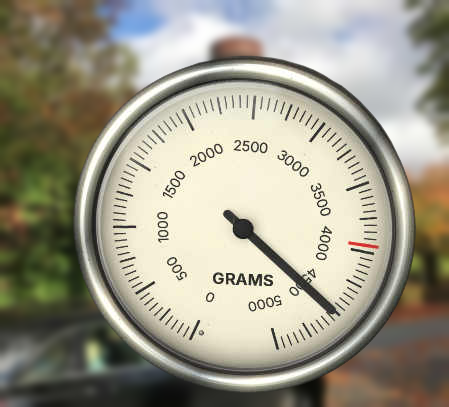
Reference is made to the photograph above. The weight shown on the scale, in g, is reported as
4500 g
